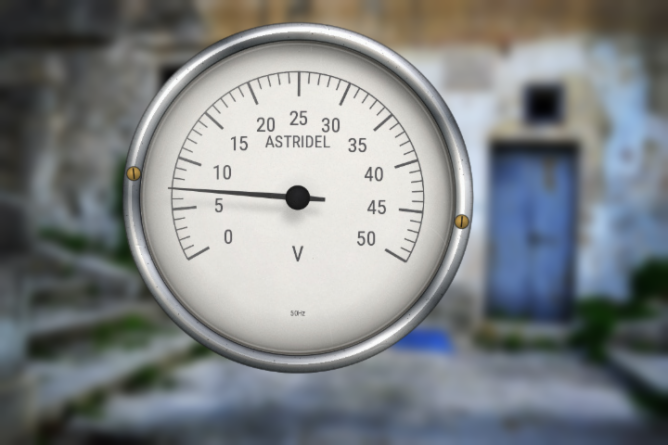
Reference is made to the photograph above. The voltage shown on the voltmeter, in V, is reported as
7 V
